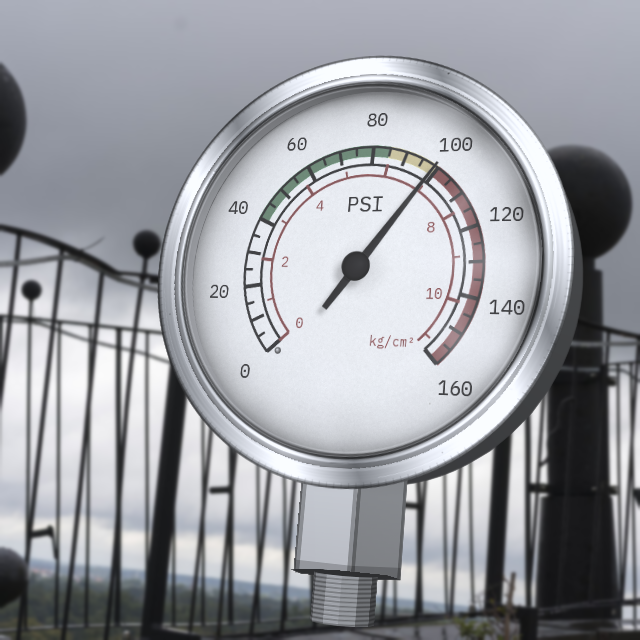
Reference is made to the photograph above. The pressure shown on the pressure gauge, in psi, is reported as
100 psi
